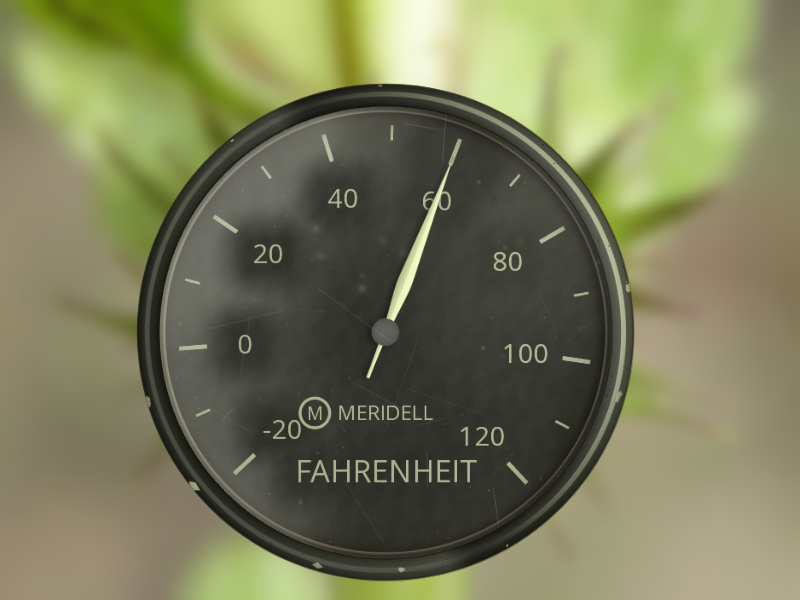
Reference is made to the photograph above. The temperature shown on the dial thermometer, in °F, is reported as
60 °F
